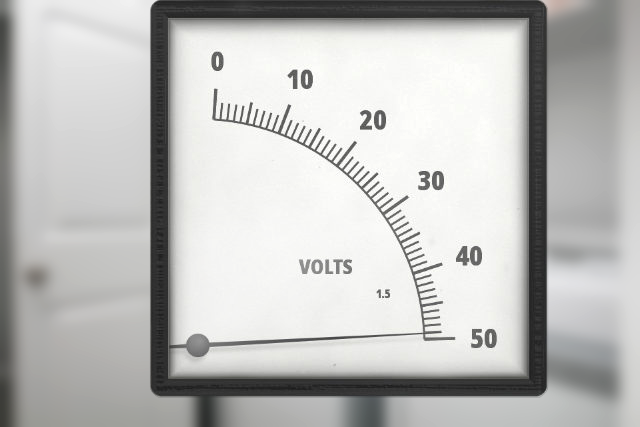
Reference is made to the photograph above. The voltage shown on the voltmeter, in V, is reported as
49 V
